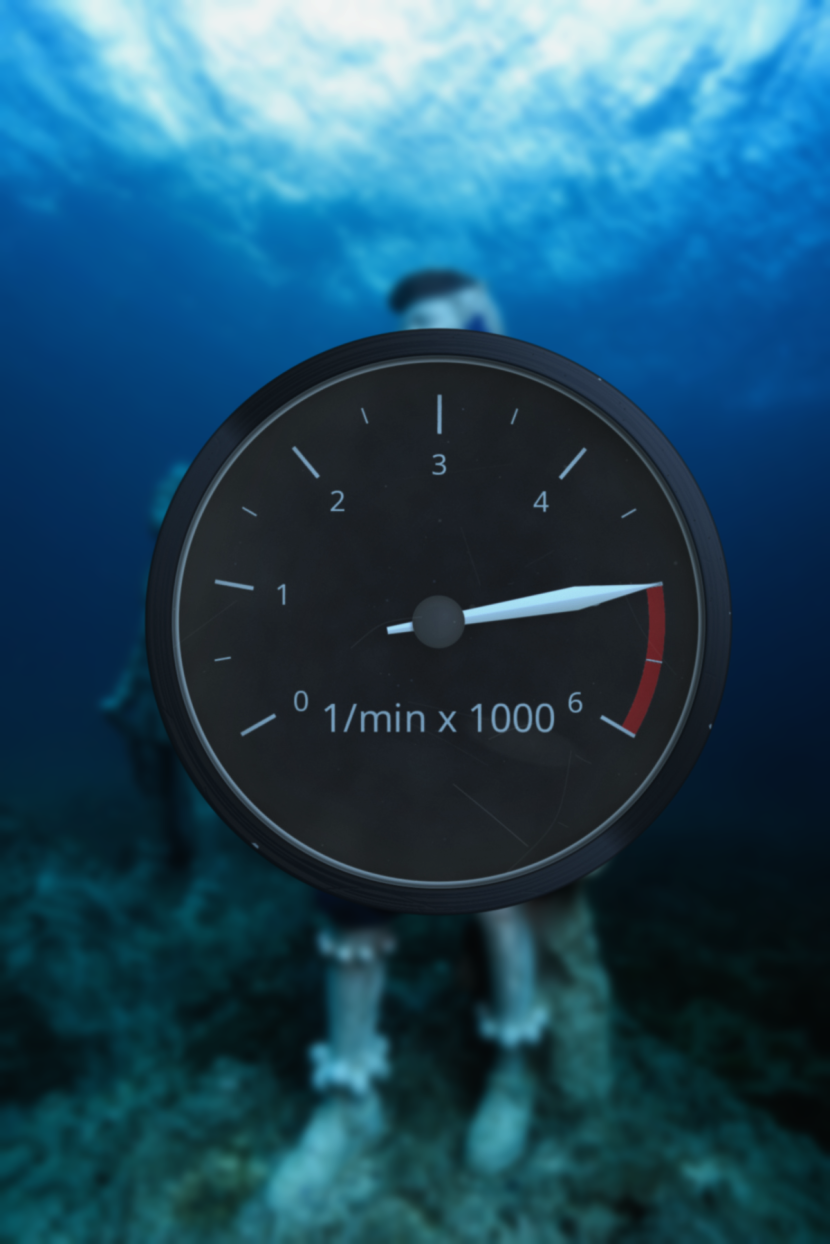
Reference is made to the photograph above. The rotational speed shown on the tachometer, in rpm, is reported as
5000 rpm
